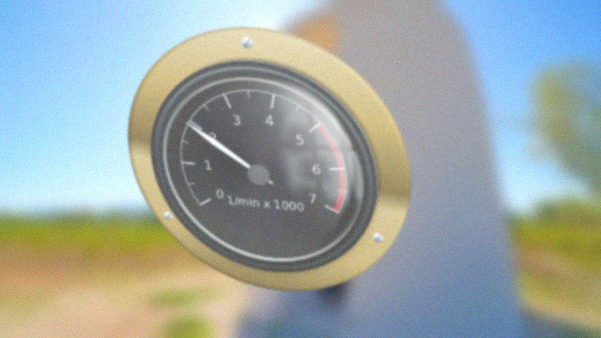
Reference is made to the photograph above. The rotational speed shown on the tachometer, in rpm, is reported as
2000 rpm
